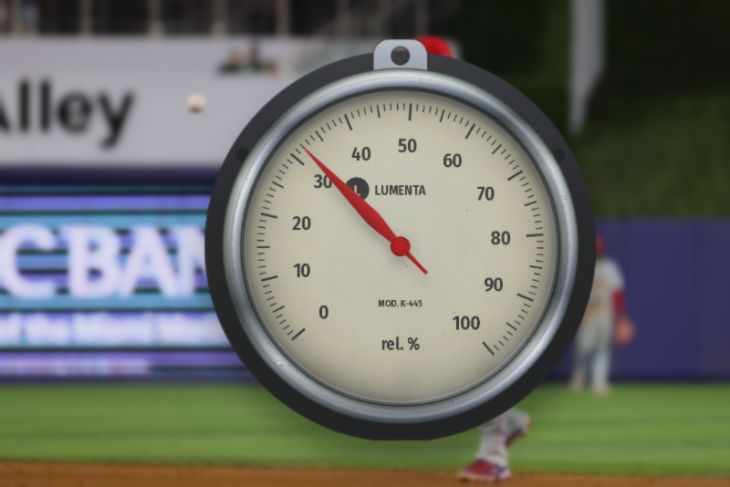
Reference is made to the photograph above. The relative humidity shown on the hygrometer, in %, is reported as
32 %
